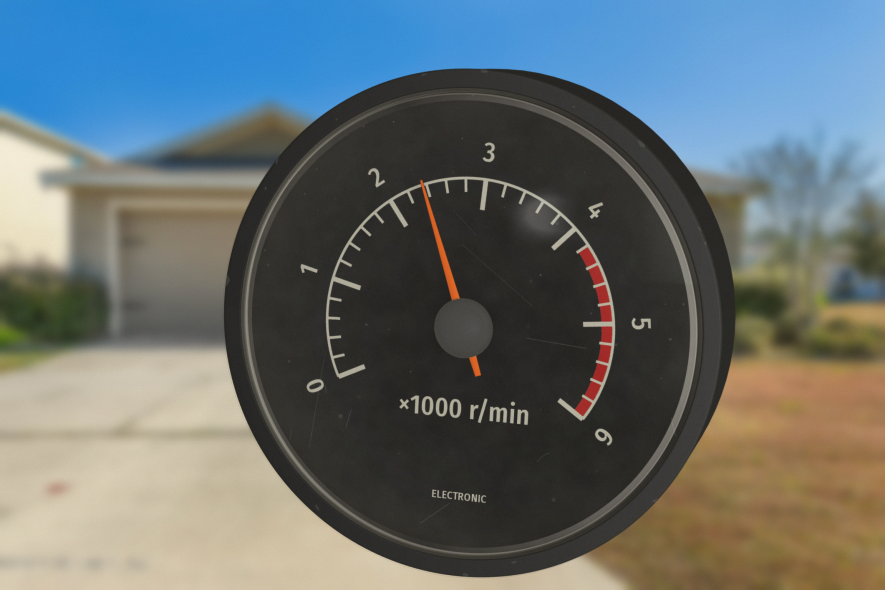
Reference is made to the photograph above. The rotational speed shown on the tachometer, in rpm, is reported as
2400 rpm
